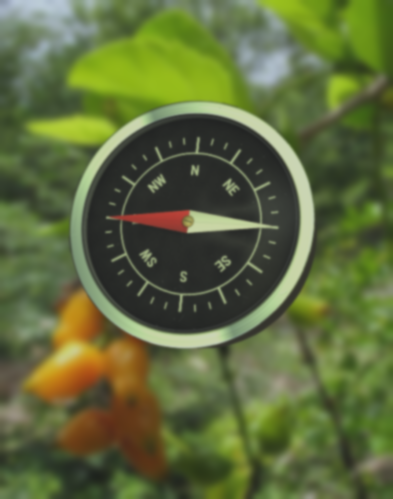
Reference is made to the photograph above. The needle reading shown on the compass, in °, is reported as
270 °
